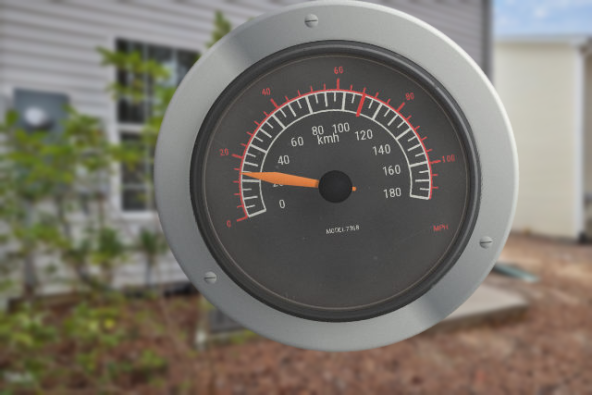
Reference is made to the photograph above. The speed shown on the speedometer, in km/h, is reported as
25 km/h
